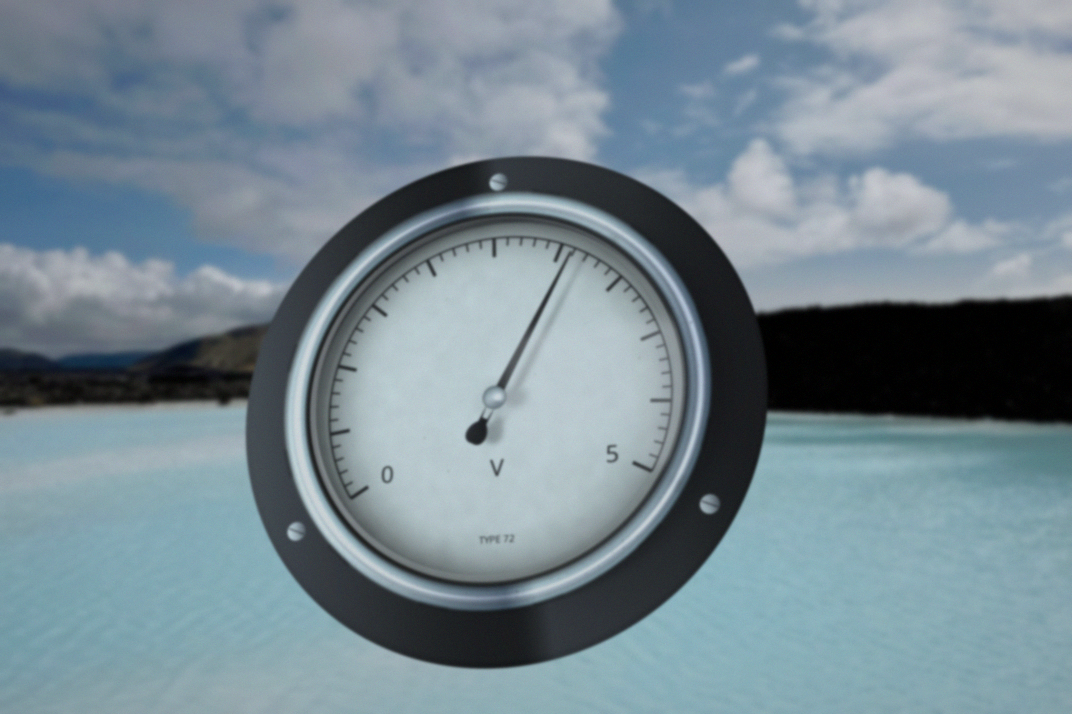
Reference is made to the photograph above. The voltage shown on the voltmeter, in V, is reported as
3.1 V
